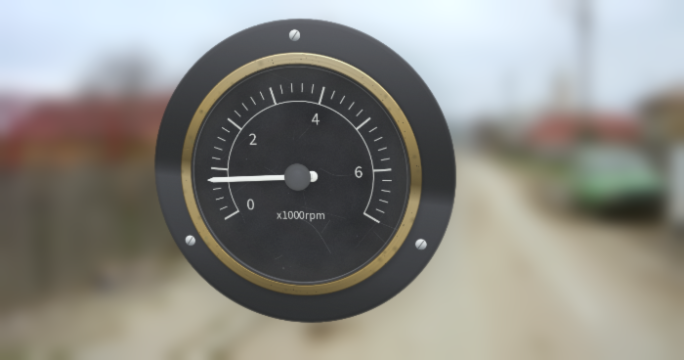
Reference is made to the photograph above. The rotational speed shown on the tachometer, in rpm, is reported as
800 rpm
